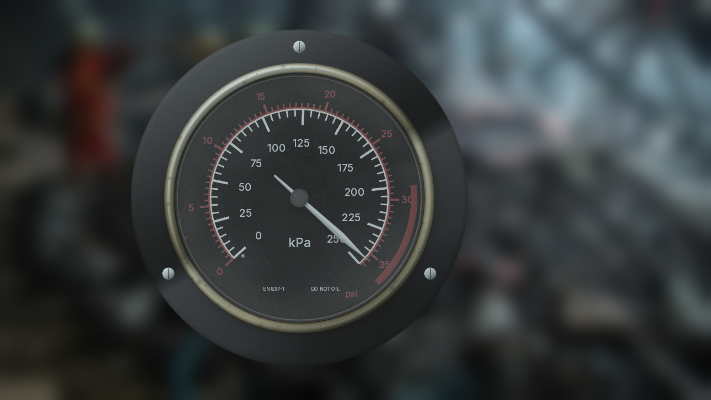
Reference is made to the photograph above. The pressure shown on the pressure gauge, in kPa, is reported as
245 kPa
